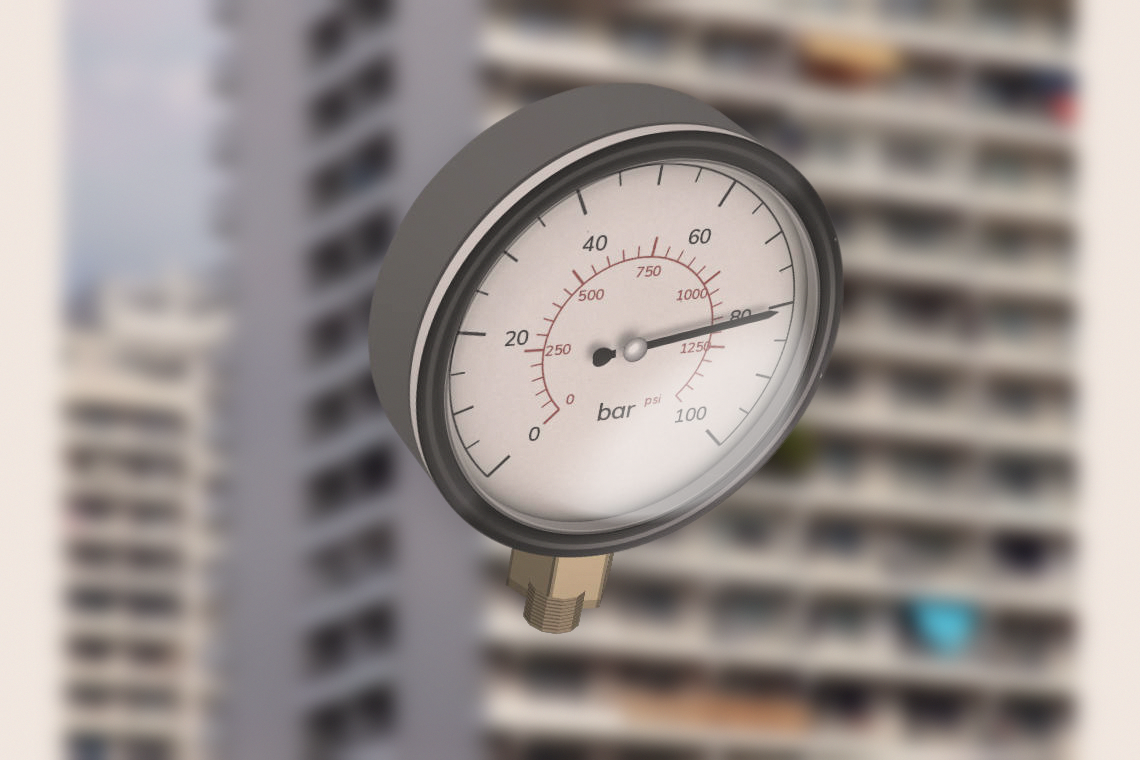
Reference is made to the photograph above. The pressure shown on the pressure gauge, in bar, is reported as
80 bar
